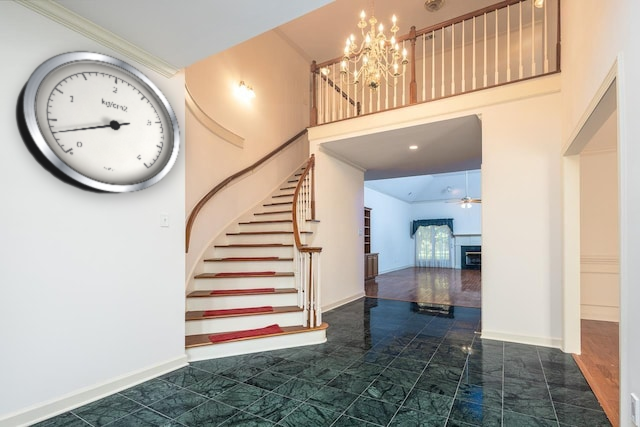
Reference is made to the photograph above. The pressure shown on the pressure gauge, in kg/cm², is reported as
0.3 kg/cm²
